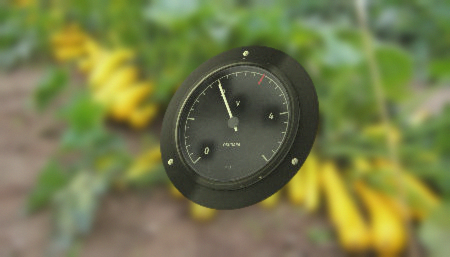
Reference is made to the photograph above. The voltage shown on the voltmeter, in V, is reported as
2 V
